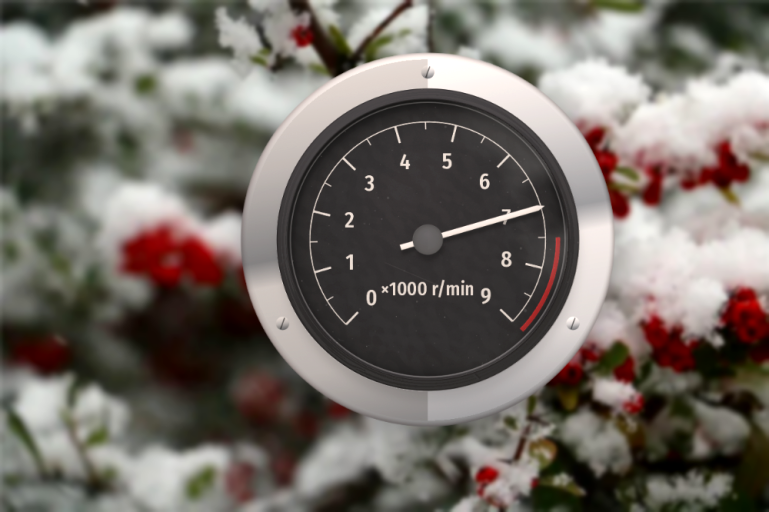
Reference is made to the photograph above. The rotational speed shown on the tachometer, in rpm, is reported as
7000 rpm
